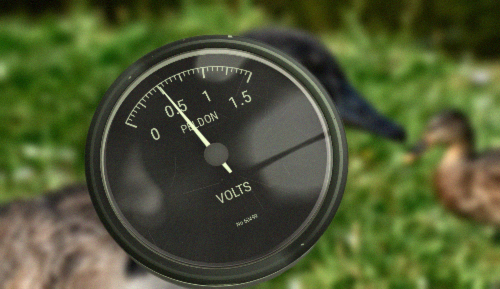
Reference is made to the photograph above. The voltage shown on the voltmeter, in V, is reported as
0.5 V
